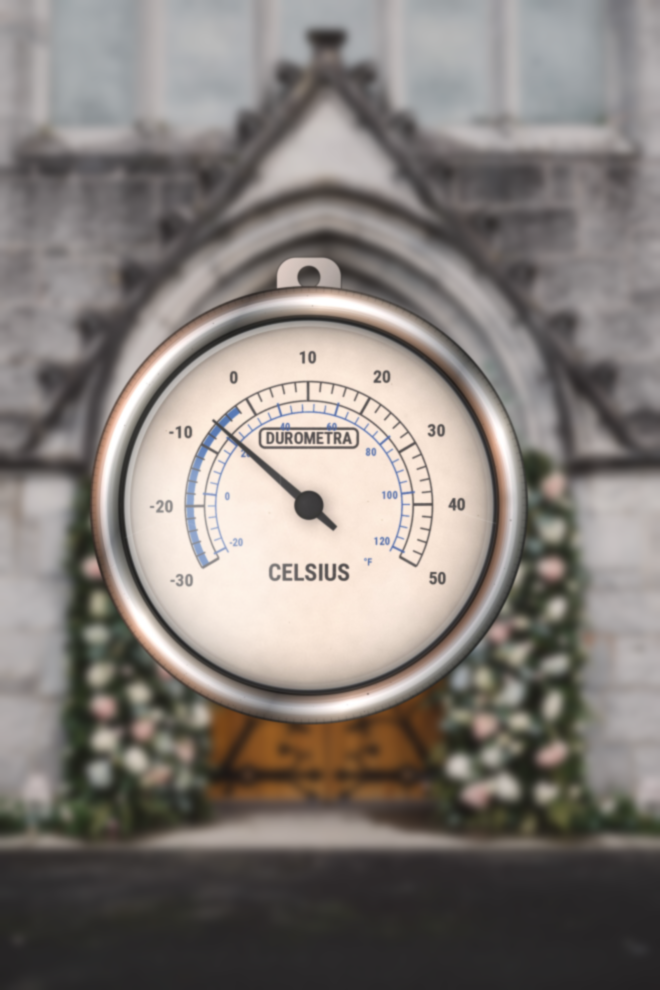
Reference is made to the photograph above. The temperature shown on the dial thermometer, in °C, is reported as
-6 °C
